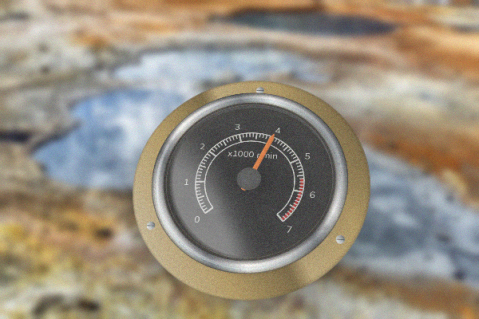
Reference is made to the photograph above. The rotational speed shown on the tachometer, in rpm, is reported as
4000 rpm
